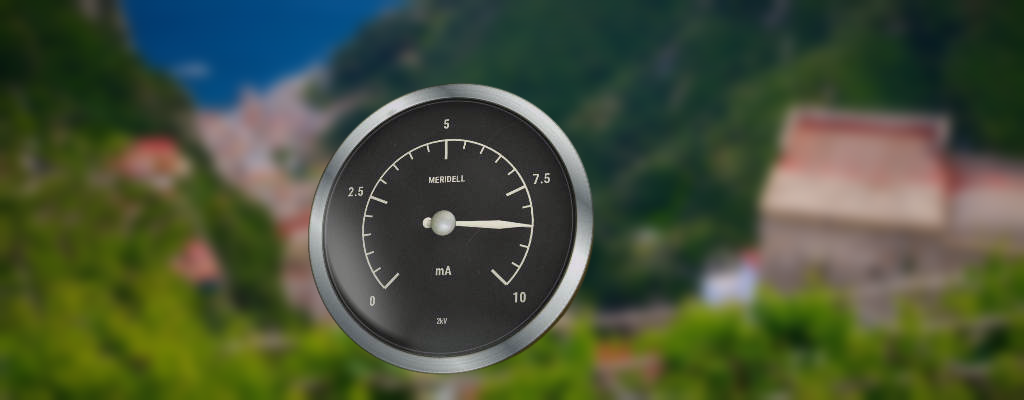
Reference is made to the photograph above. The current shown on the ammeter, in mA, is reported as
8.5 mA
